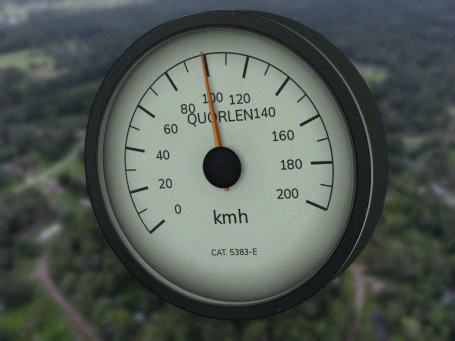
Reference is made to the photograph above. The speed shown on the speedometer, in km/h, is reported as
100 km/h
